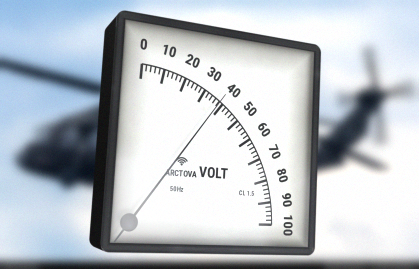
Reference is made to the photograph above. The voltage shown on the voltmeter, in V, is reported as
38 V
